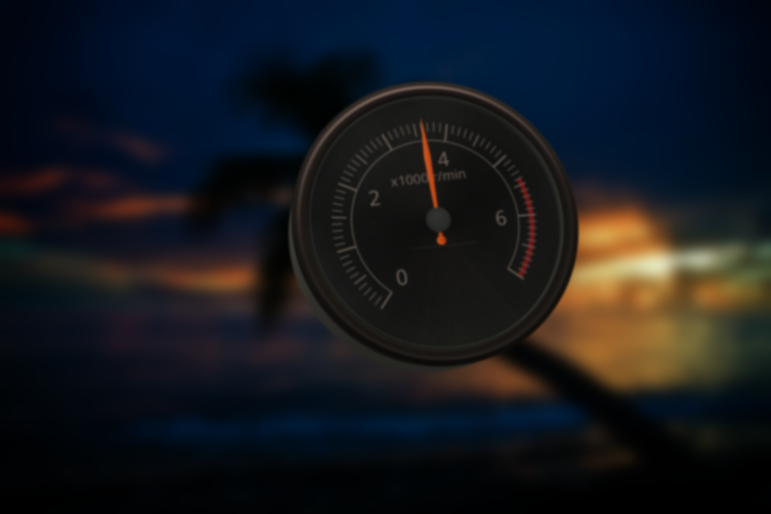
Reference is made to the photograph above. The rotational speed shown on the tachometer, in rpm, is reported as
3600 rpm
